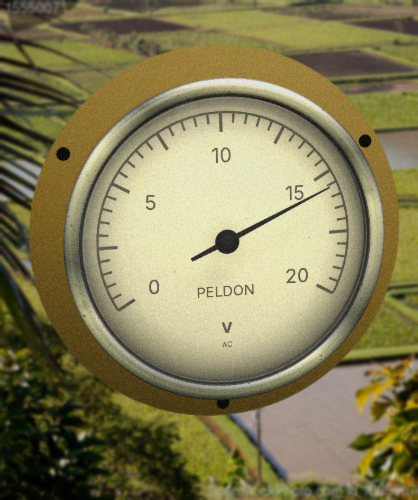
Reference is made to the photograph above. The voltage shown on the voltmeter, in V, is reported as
15.5 V
